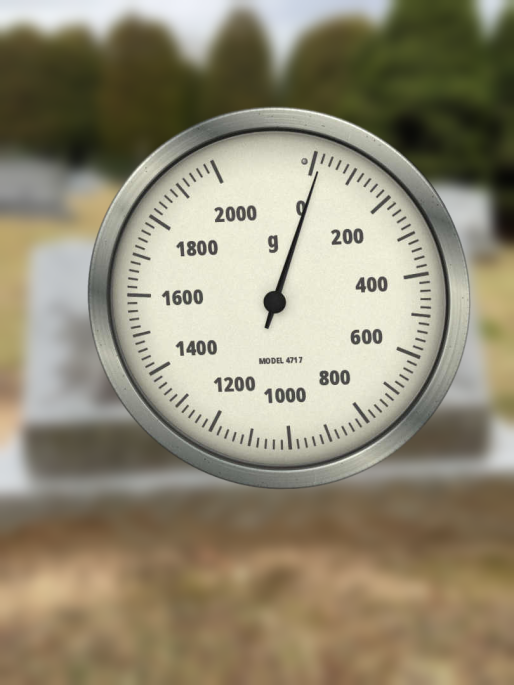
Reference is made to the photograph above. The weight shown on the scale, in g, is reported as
20 g
